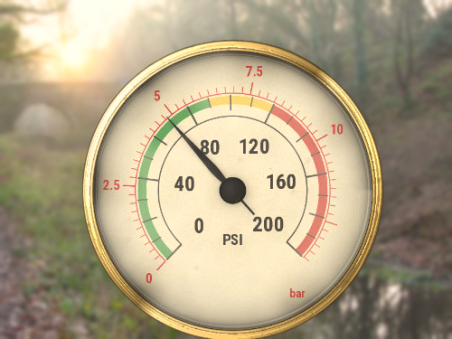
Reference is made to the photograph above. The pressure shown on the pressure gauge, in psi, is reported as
70 psi
